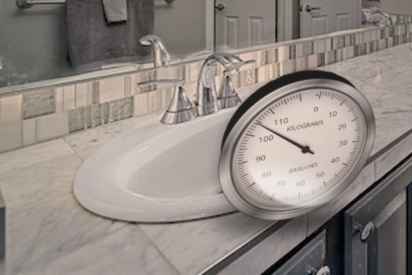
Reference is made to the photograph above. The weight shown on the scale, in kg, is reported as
105 kg
